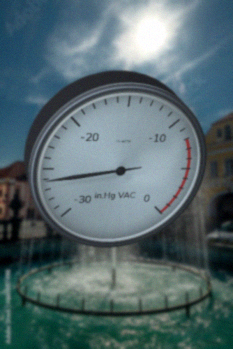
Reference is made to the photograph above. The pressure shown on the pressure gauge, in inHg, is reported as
-26 inHg
